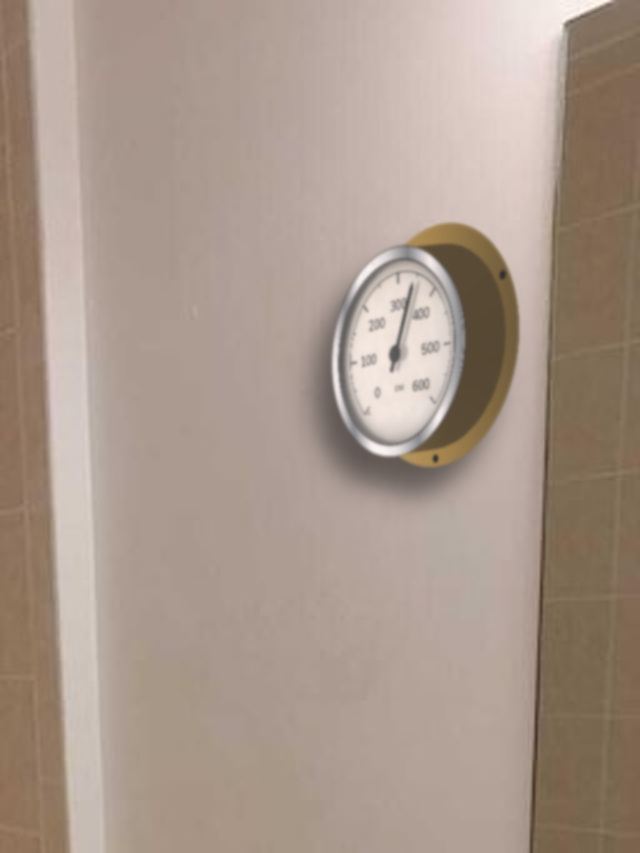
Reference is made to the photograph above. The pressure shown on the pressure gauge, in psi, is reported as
350 psi
